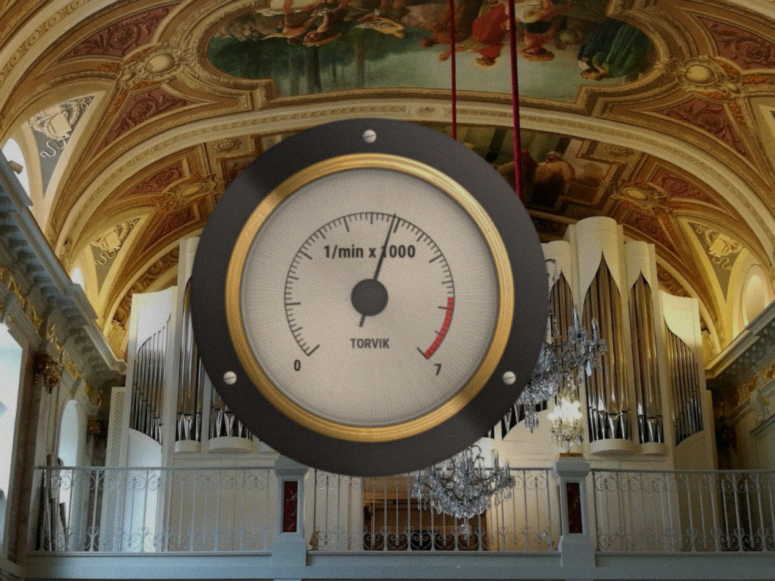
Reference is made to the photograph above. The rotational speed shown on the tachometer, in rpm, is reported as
3900 rpm
